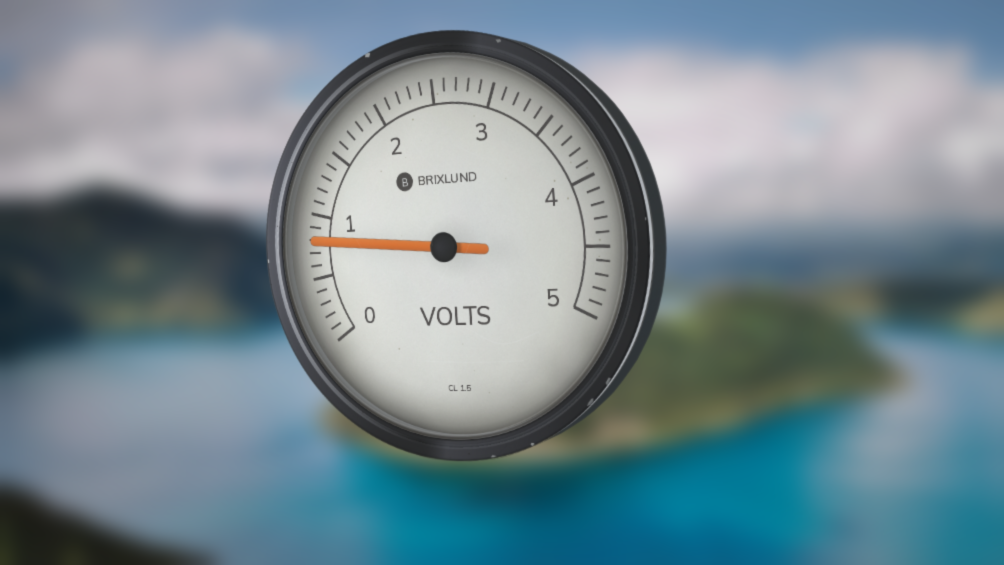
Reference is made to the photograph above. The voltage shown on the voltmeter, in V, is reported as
0.8 V
